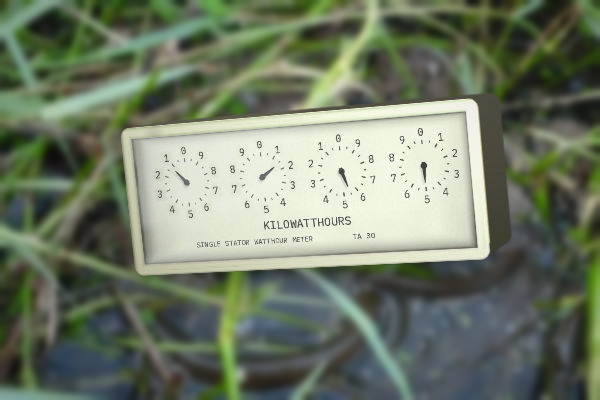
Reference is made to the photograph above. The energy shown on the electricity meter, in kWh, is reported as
1155 kWh
